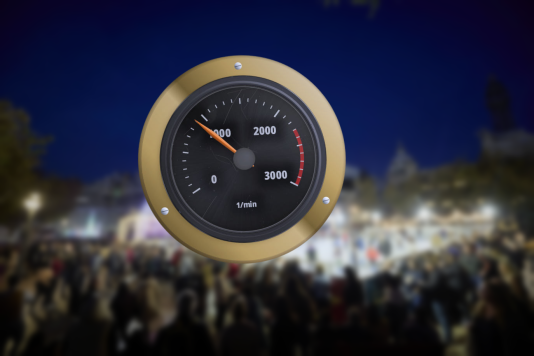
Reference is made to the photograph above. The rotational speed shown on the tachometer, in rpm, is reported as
900 rpm
